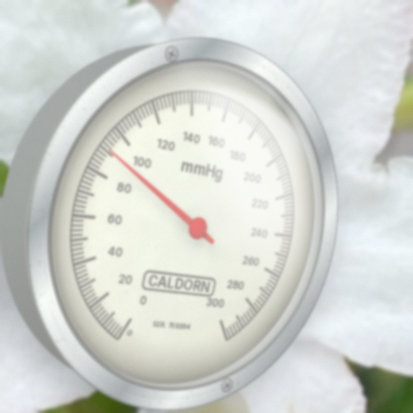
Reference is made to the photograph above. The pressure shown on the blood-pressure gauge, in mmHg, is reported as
90 mmHg
